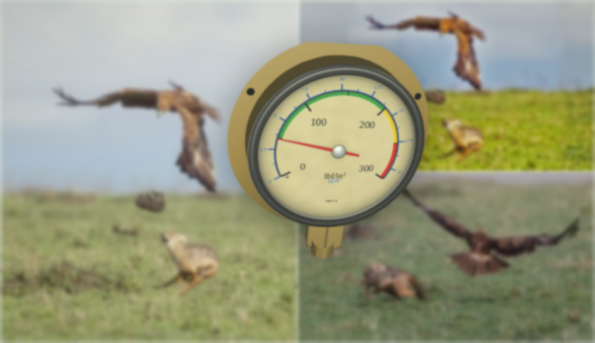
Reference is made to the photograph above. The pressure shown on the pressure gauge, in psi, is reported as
50 psi
